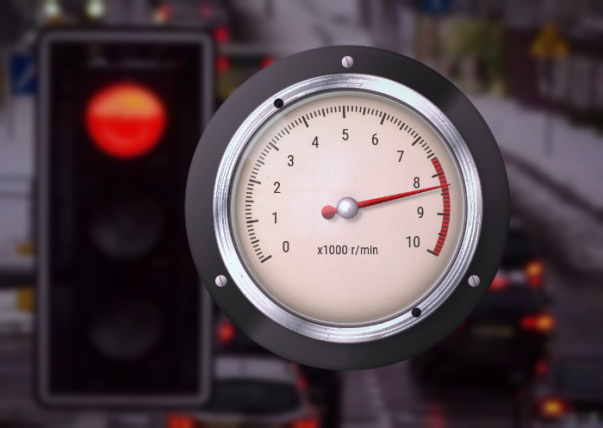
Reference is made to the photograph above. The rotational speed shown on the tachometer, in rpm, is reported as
8300 rpm
